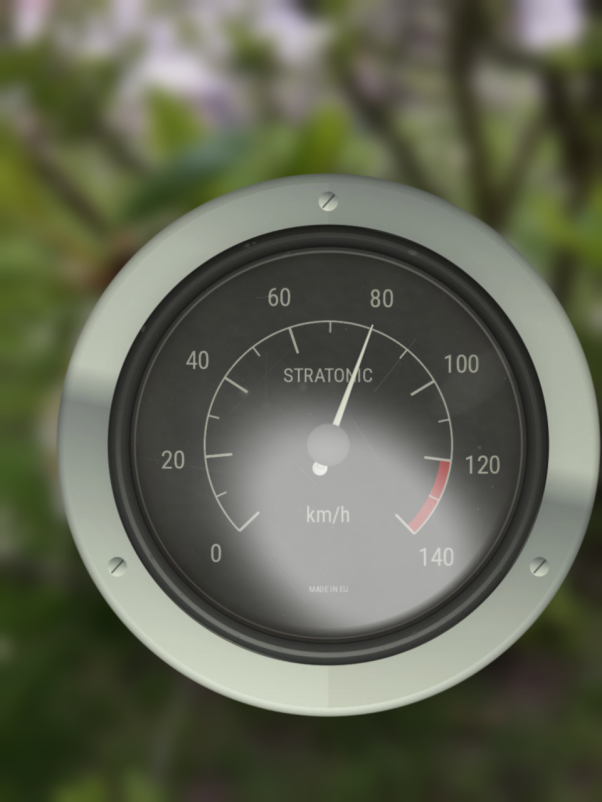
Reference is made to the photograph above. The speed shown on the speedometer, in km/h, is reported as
80 km/h
